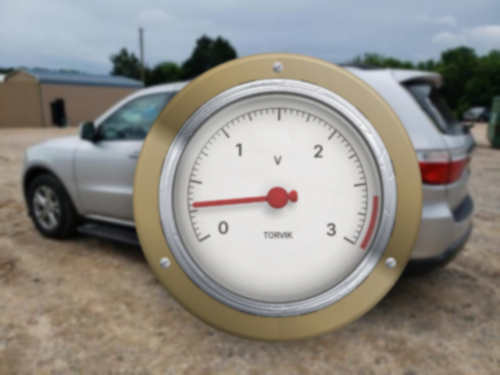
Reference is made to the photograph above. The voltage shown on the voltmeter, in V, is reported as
0.3 V
